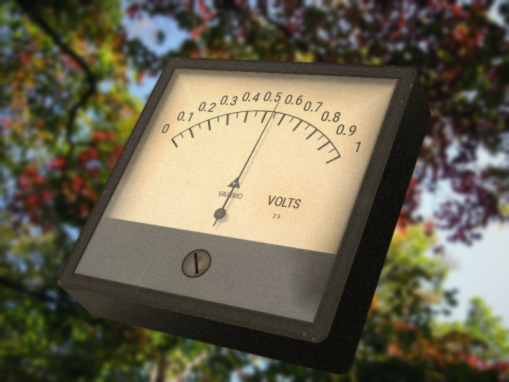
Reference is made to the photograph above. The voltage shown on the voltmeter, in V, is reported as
0.55 V
